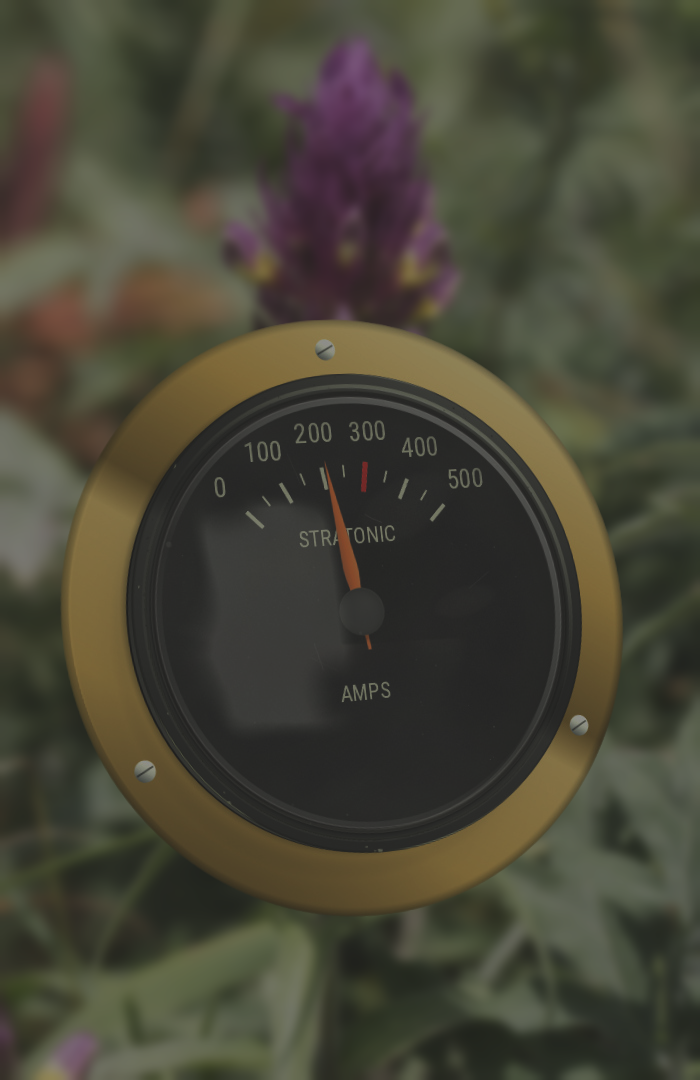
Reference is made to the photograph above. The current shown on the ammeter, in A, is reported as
200 A
